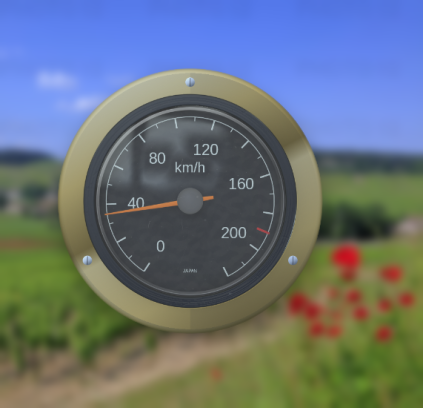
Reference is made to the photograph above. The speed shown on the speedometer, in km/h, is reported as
35 km/h
